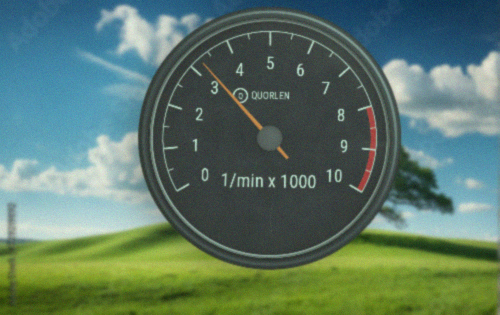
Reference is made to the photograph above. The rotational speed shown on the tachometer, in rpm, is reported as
3250 rpm
